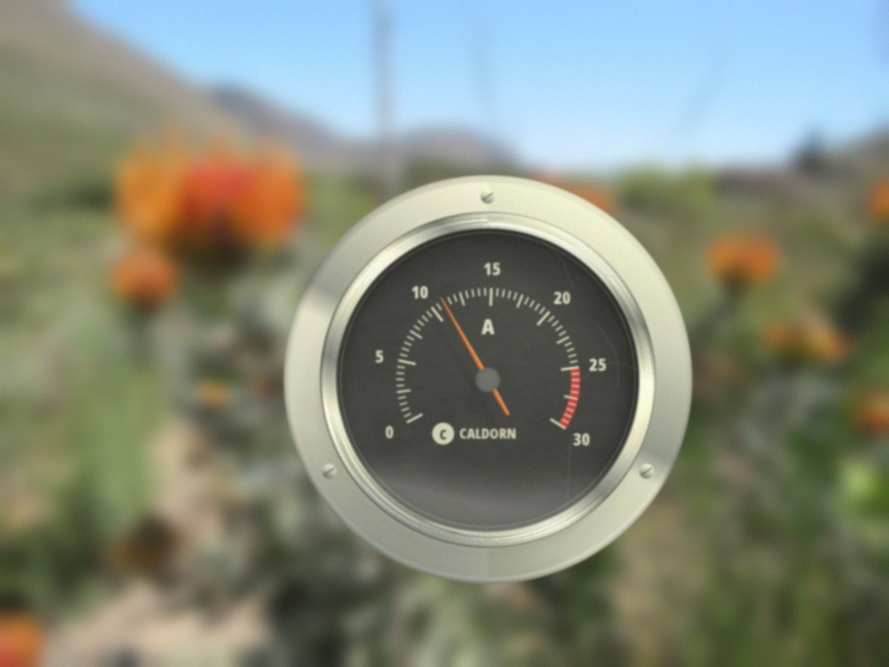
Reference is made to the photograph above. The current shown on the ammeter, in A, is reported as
11 A
